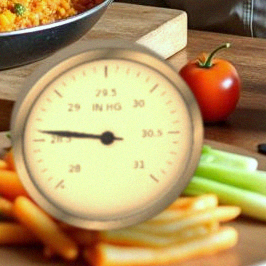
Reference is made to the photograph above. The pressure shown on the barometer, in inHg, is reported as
28.6 inHg
